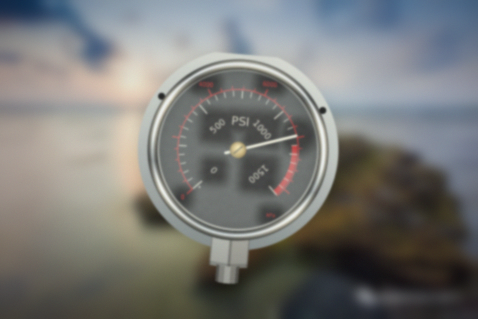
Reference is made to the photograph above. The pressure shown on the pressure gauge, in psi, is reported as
1150 psi
